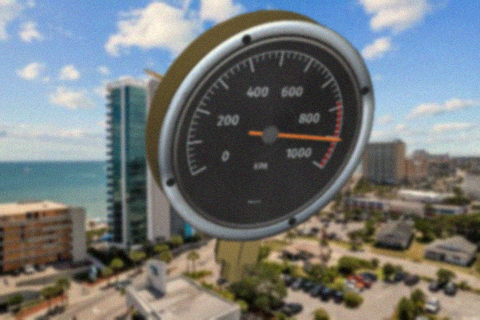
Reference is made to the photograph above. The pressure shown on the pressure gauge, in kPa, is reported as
900 kPa
